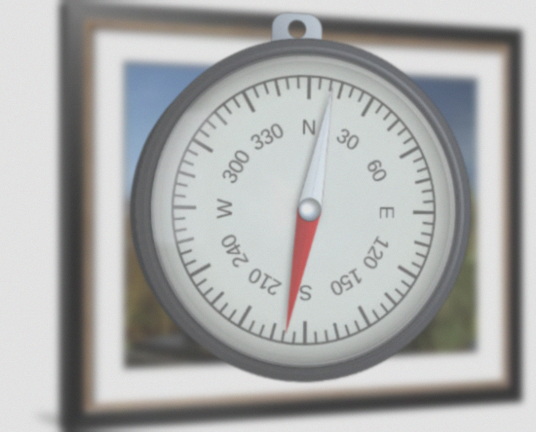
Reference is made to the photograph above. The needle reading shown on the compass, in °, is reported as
190 °
